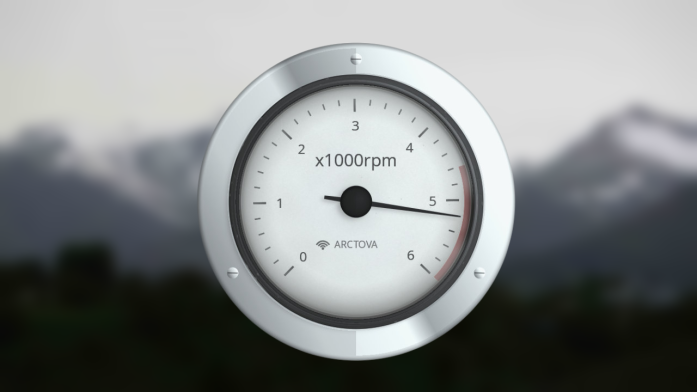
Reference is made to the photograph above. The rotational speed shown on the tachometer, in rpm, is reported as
5200 rpm
